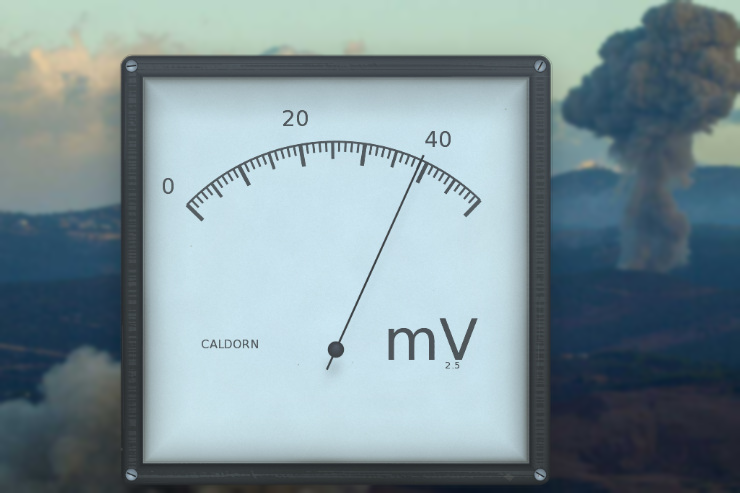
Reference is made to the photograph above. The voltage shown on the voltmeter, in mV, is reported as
39 mV
